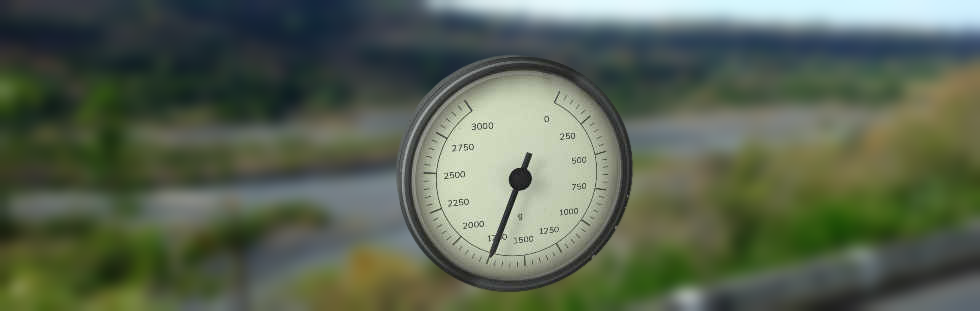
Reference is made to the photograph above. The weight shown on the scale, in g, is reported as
1750 g
